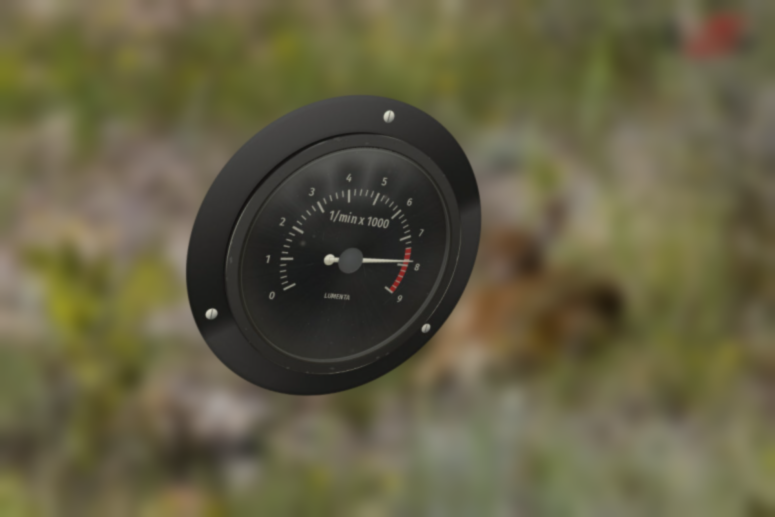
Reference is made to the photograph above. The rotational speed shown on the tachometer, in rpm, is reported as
7800 rpm
